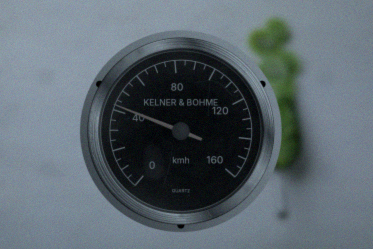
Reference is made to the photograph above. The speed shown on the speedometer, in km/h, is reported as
42.5 km/h
